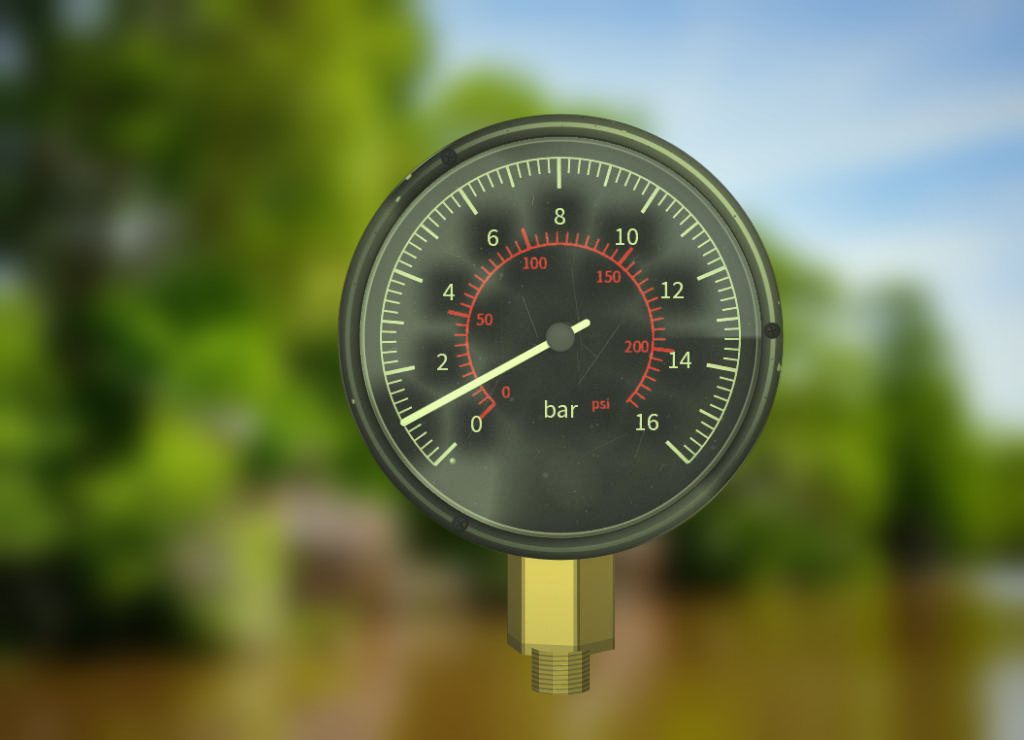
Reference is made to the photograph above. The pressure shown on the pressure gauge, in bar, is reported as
1 bar
